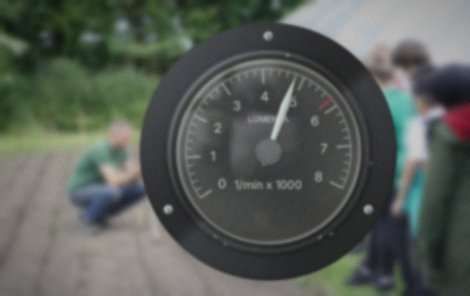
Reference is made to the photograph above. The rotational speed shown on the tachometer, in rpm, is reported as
4800 rpm
